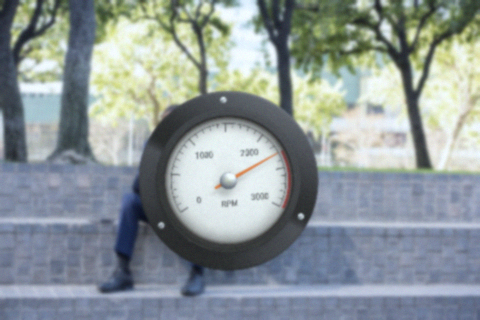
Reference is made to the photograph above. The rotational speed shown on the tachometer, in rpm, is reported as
2300 rpm
